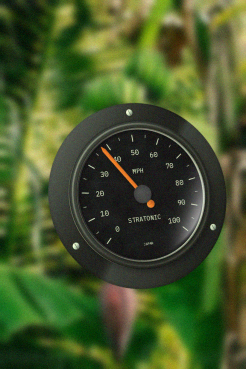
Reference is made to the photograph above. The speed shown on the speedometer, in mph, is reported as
37.5 mph
